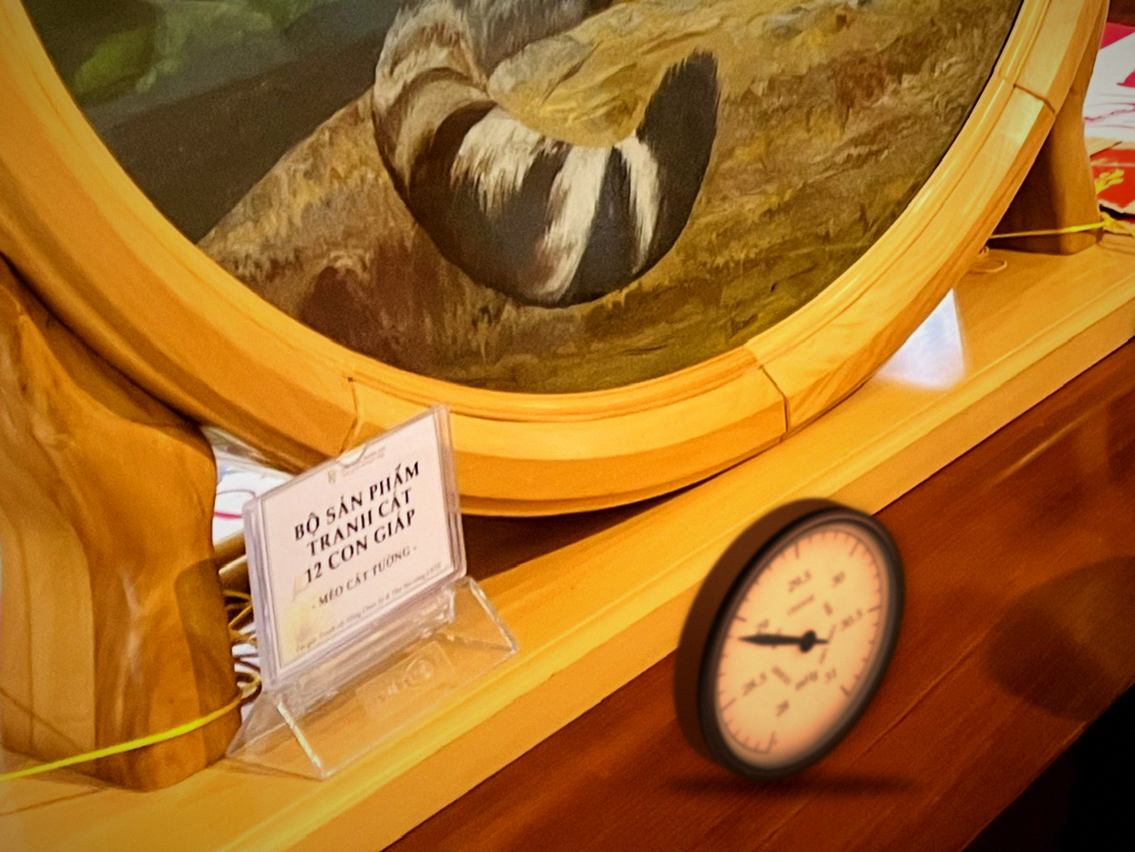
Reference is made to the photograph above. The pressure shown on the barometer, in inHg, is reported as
28.9 inHg
